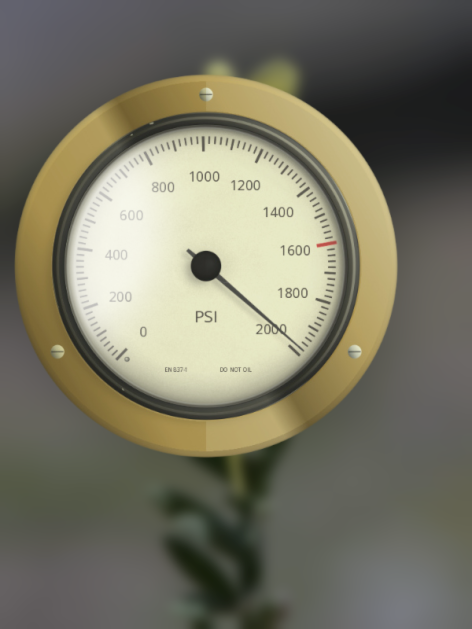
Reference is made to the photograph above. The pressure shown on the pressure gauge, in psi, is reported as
1980 psi
